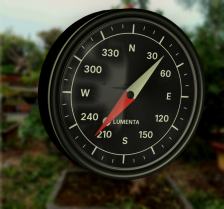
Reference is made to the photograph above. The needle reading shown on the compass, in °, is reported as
220 °
